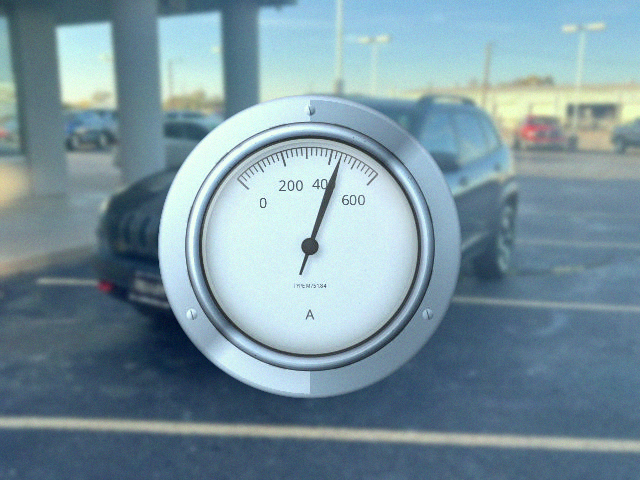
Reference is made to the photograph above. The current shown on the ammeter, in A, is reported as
440 A
